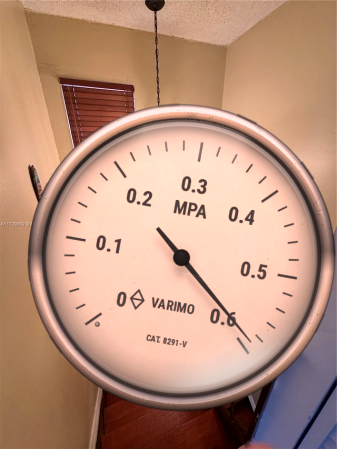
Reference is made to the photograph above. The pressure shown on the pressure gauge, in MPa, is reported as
0.59 MPa
